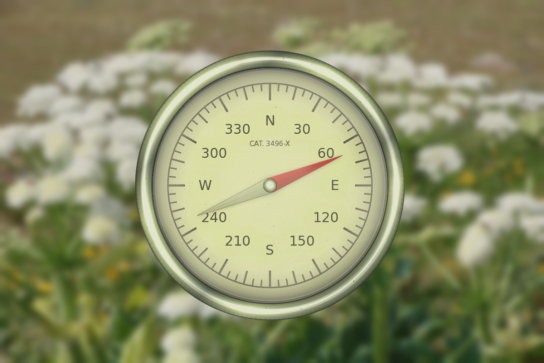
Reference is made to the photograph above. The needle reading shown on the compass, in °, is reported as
67.5 °
